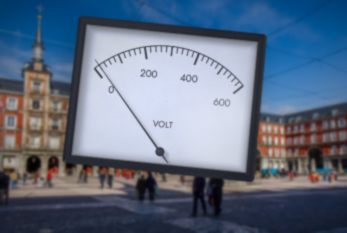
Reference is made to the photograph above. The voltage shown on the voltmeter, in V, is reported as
20 V
